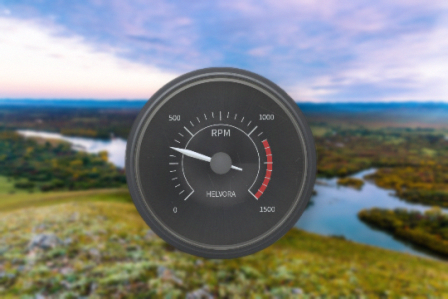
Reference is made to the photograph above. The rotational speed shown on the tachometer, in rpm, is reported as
350 rpm
